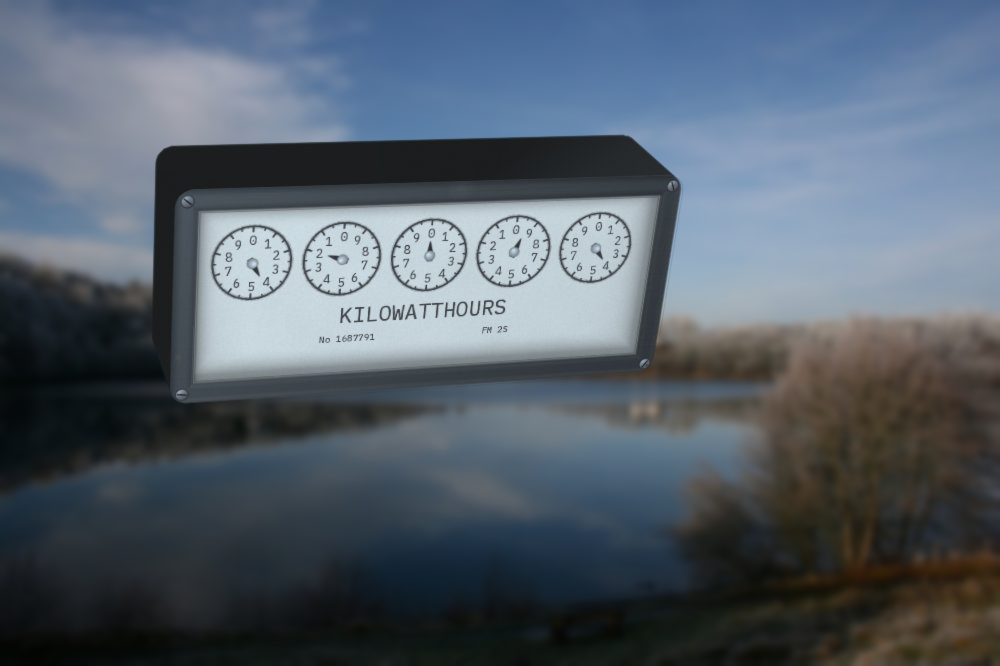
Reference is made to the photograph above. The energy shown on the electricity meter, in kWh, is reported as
41994 kWh
